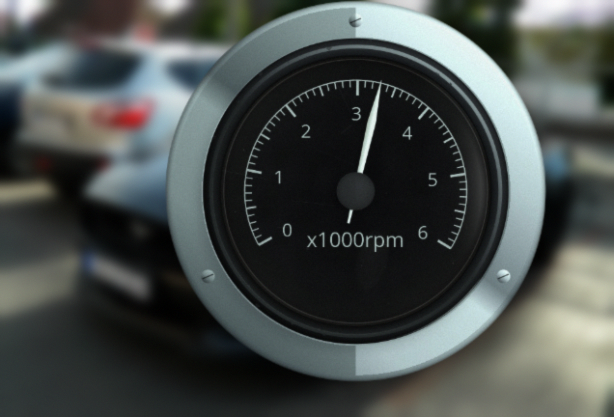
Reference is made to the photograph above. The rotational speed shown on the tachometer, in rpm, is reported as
3300 rpm
